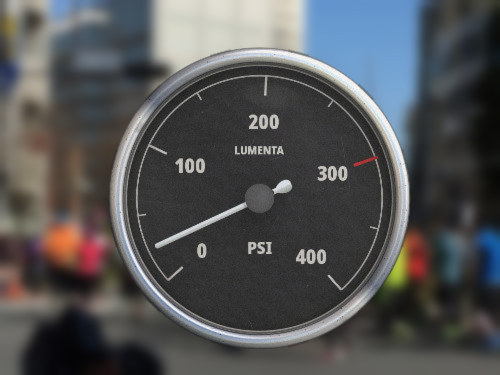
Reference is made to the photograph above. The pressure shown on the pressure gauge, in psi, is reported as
25 psi
